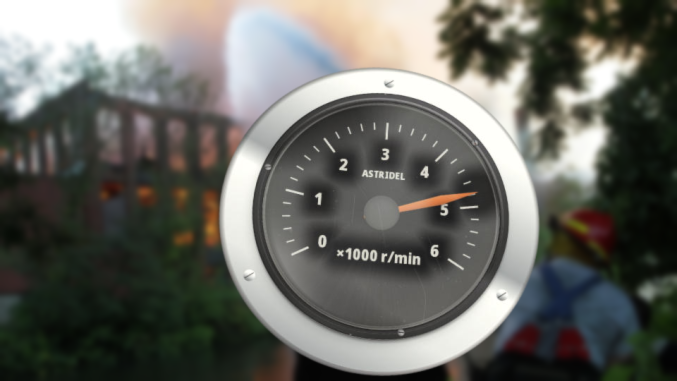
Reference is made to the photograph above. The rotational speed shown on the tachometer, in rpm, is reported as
4800 rpm
